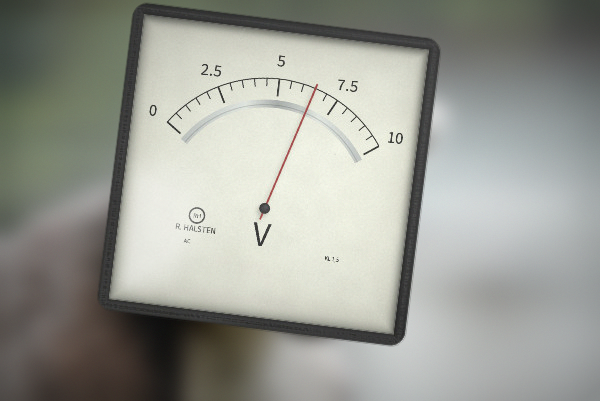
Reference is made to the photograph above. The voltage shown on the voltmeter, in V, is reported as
6.5 V
